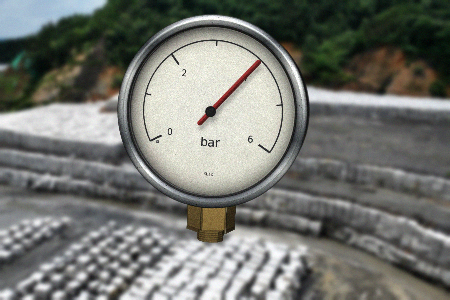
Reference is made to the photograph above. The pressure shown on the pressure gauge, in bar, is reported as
4 bar
